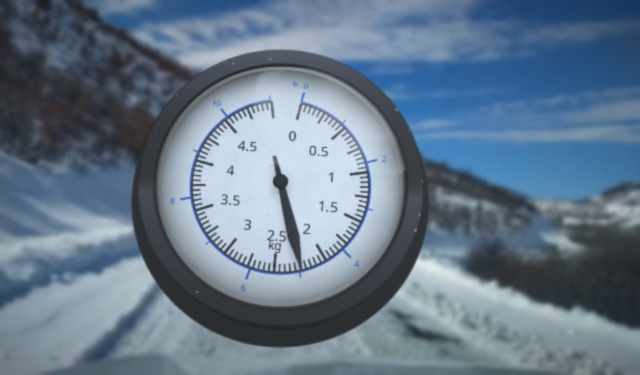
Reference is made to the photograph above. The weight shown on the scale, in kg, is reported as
2.25 kg
